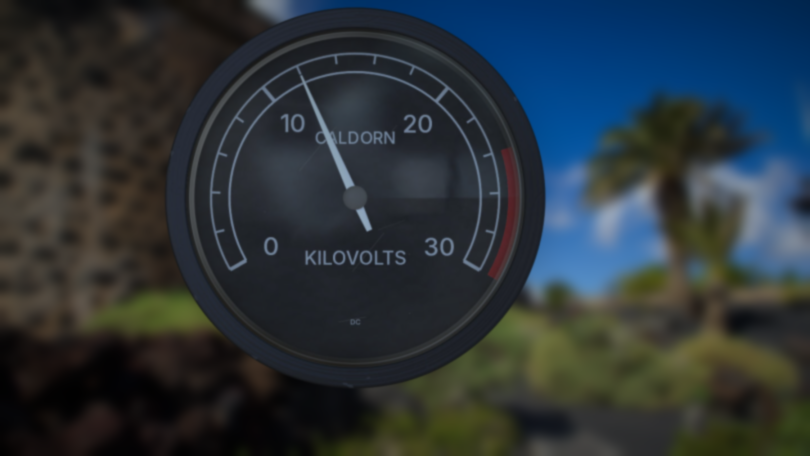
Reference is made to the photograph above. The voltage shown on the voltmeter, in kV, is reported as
12 kV
